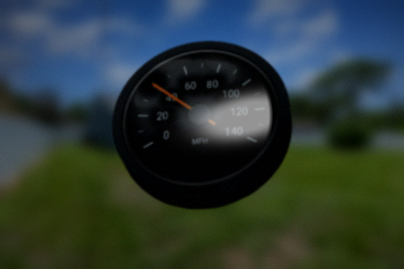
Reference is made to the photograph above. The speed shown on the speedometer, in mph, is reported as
40 mph
